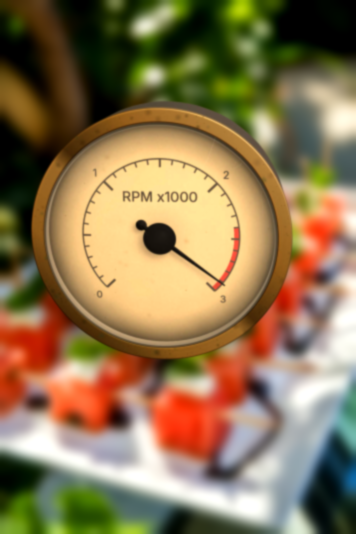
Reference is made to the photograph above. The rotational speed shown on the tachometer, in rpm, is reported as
2900 rpm
